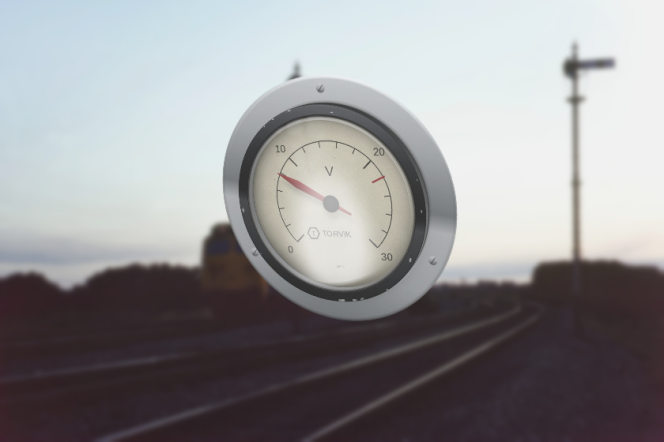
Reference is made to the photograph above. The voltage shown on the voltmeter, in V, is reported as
8 V
